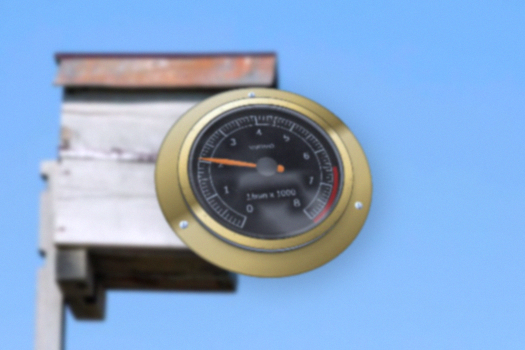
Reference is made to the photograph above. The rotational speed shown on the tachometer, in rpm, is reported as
2000 rpm
